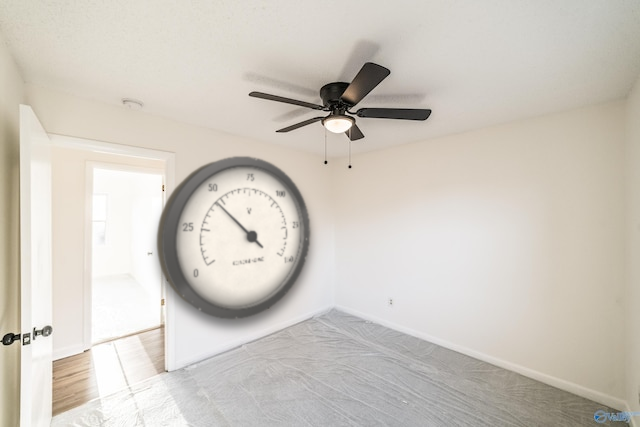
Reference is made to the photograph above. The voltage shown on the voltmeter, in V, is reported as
45 V
